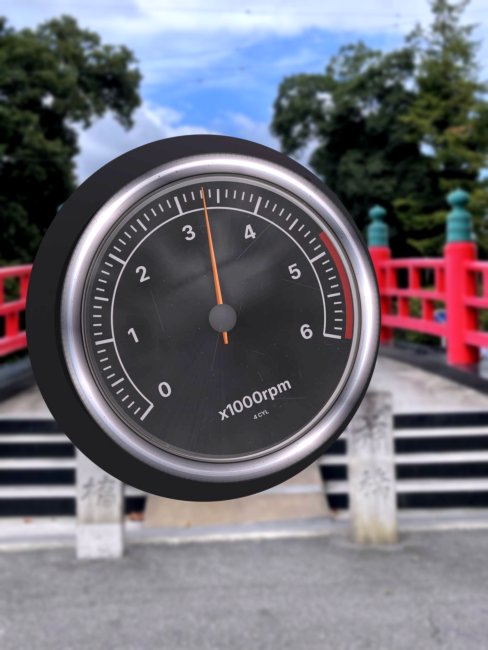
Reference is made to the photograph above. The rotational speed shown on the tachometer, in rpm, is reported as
3300 rpm
